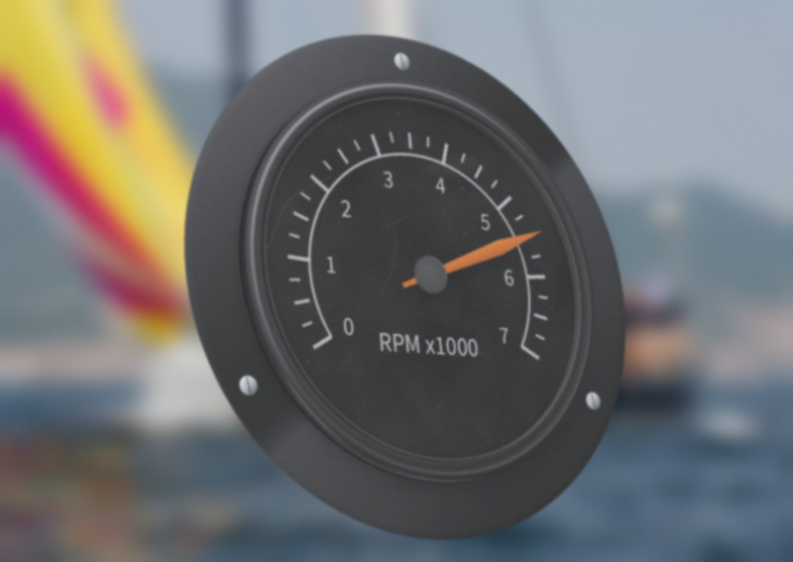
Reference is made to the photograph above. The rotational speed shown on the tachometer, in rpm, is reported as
5500 rpm
